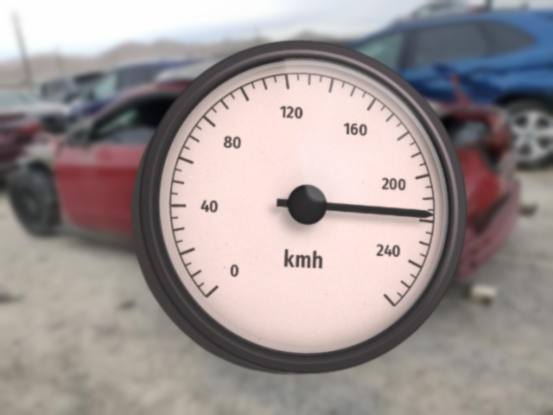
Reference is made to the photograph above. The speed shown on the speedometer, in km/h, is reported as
217.5 km/h
